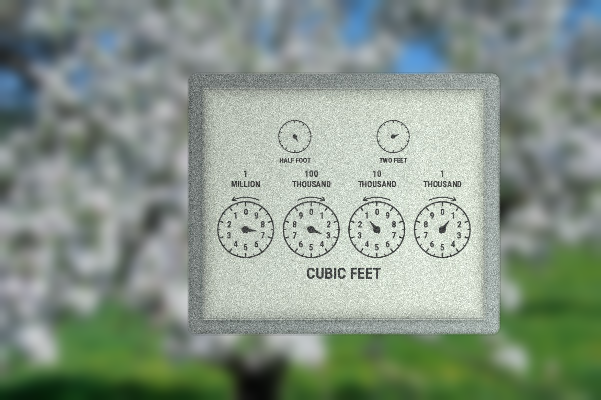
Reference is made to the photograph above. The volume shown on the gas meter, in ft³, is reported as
731100 ft³
